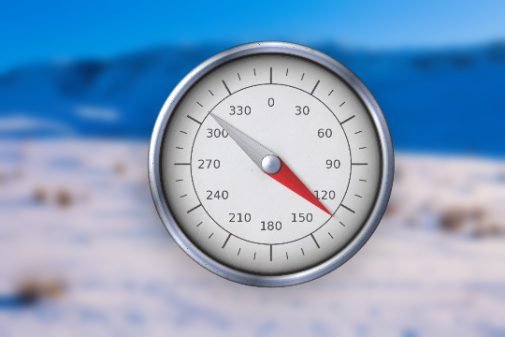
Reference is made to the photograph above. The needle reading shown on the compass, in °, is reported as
130 °
